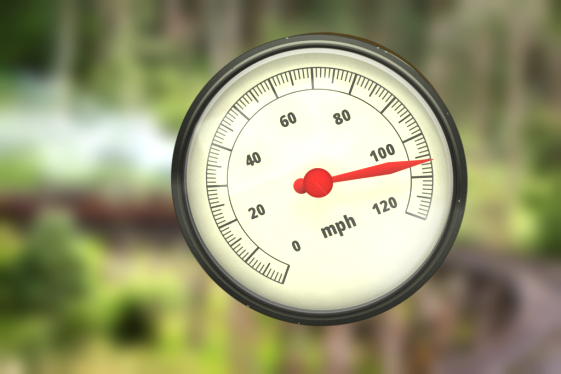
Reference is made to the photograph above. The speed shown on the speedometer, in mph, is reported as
106 mph
